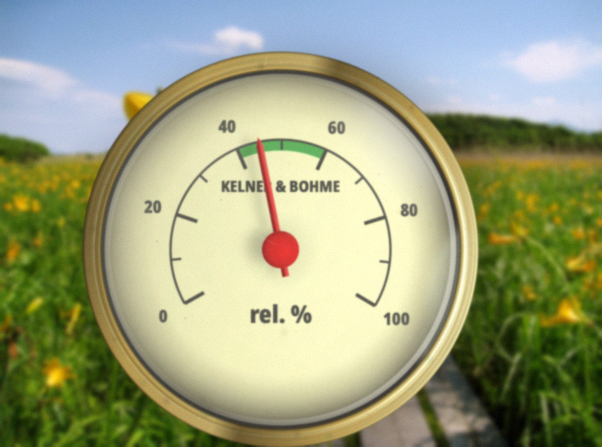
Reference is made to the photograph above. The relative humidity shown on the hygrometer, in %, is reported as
45 %
